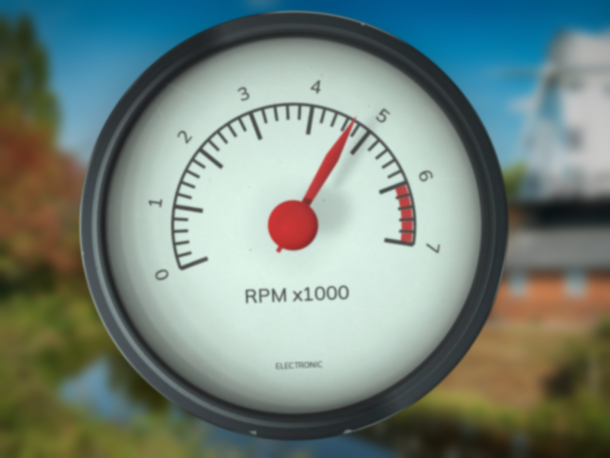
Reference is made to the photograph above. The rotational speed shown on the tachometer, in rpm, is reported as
4700 rpm
